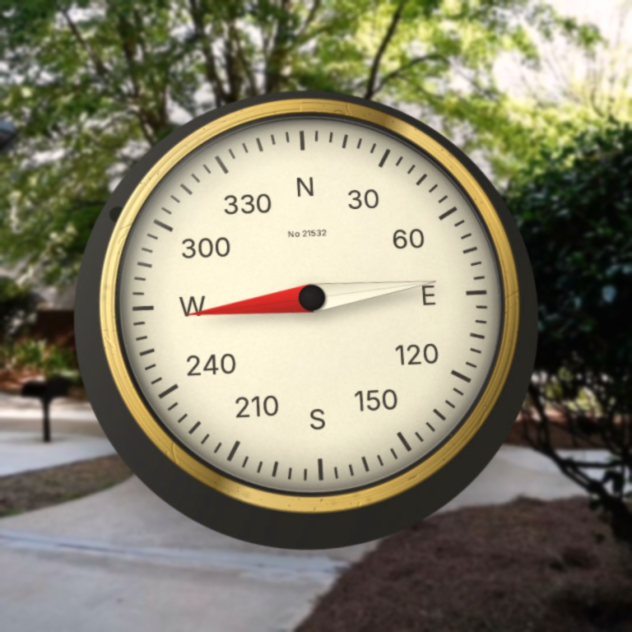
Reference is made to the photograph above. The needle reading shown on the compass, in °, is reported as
265 °
